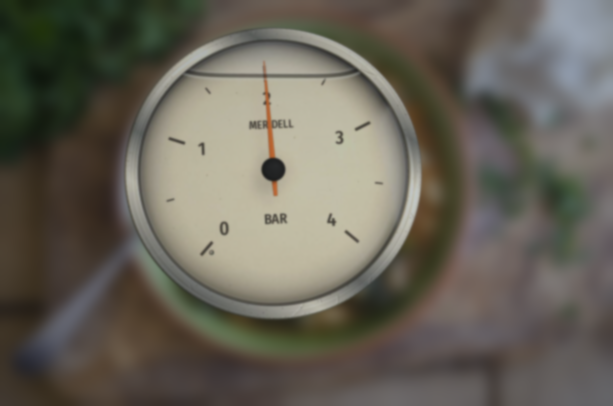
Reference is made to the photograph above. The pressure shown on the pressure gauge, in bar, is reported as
2 bar
